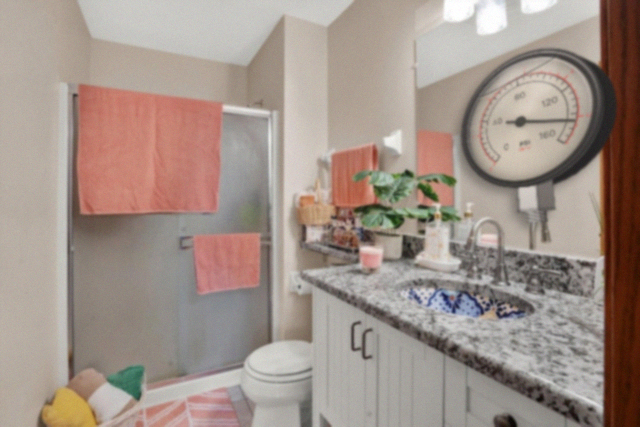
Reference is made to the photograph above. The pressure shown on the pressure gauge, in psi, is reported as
145 psi
